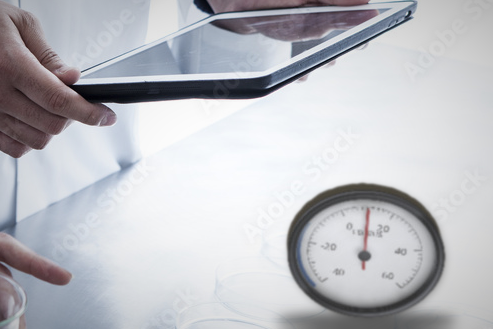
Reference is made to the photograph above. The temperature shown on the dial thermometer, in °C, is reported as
10 °C
